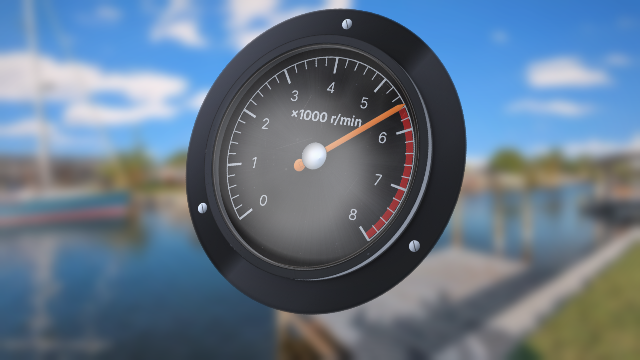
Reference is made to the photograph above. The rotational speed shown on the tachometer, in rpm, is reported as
5600 rpm
